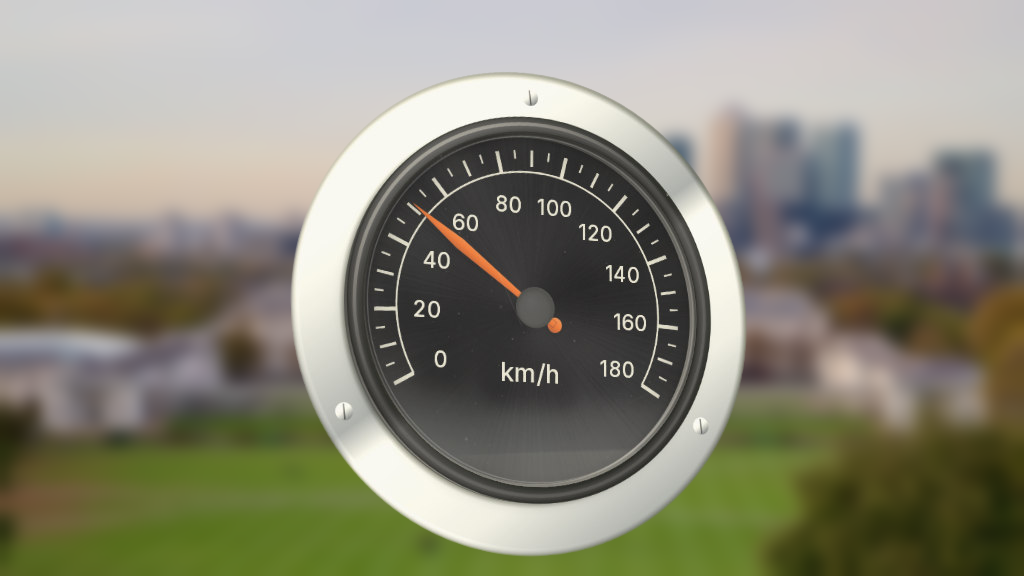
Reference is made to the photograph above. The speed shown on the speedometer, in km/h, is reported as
50 km/h
